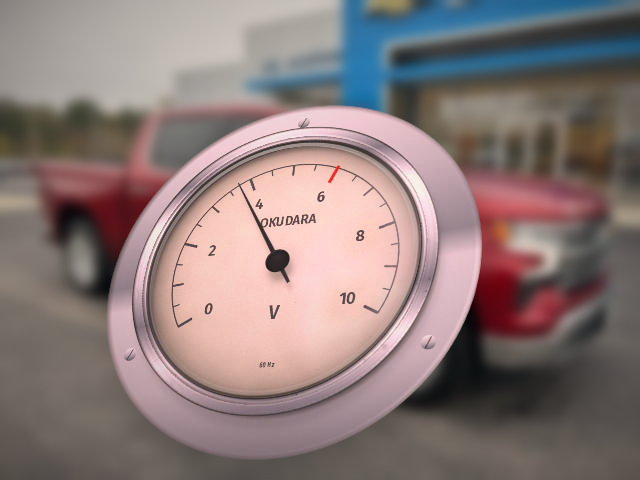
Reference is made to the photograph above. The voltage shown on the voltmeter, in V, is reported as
3.75 V
